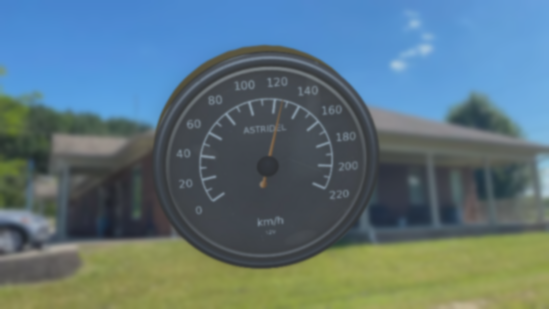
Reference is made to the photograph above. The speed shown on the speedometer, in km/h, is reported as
125 km/h
